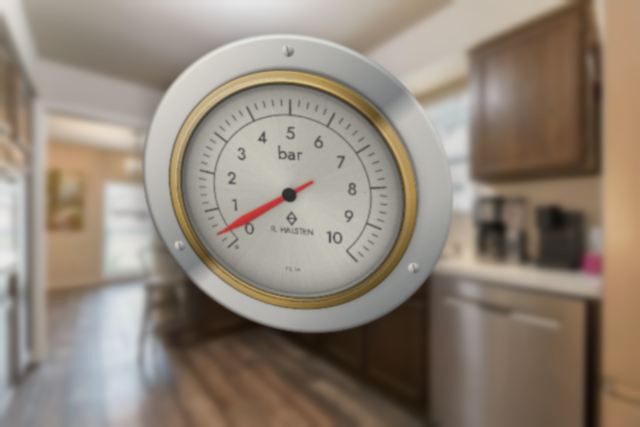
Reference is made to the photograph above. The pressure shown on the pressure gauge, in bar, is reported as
0.4 bar
